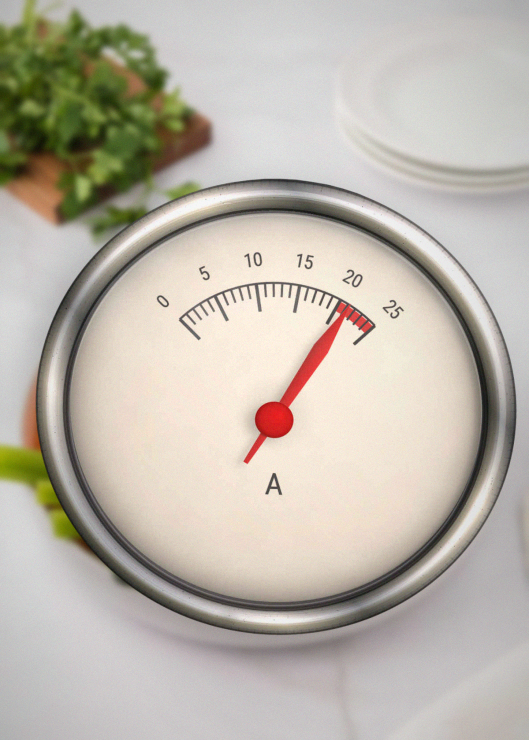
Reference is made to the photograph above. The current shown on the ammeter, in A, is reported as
21 A
